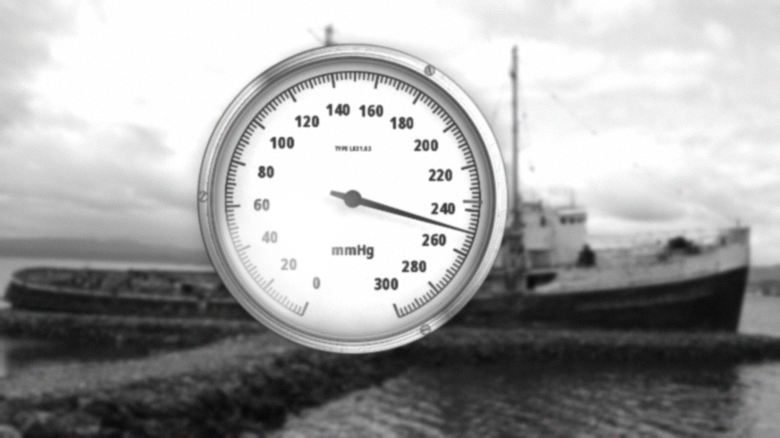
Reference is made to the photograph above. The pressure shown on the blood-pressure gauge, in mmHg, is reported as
250 mmHg
